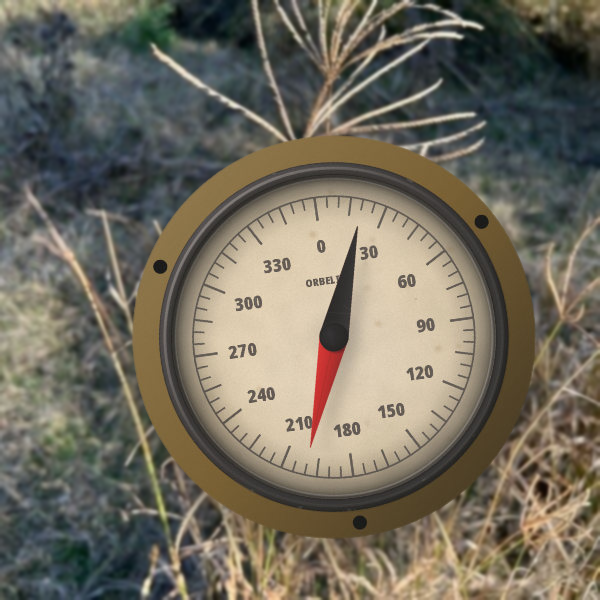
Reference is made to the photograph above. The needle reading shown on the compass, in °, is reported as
200 °
